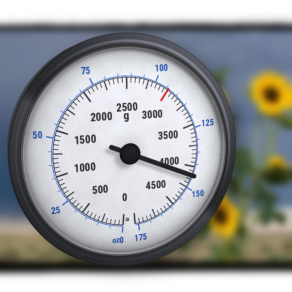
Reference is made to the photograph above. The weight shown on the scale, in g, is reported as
4100 g
